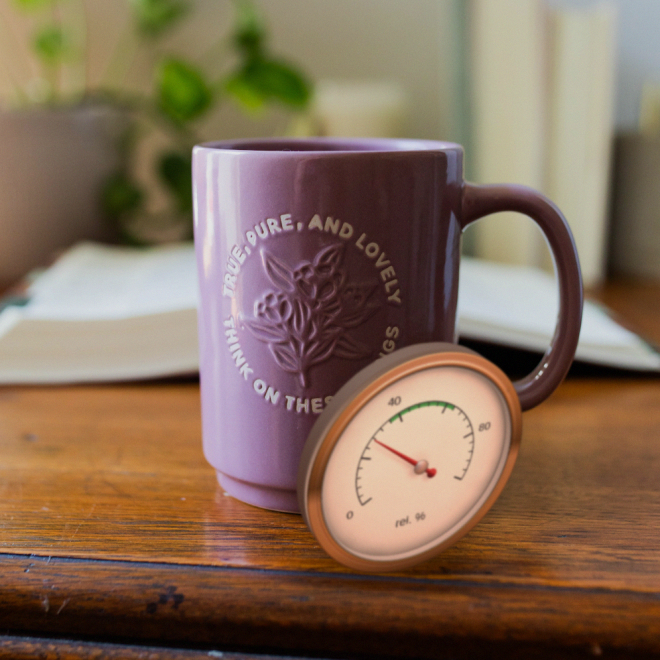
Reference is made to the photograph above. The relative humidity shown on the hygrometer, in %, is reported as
28 %
